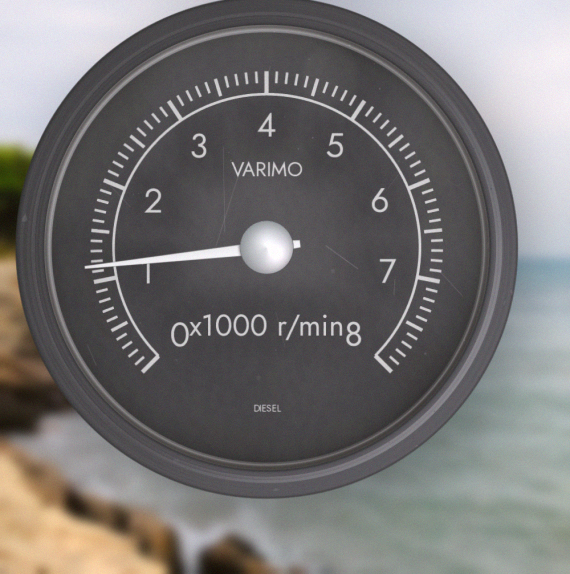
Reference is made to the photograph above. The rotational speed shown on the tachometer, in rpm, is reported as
1150 rpm
